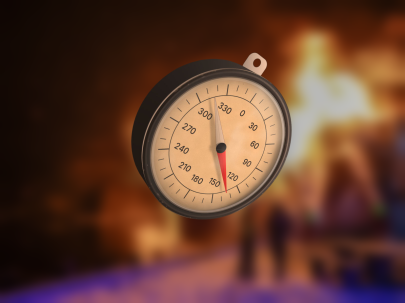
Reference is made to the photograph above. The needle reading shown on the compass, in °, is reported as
135 °
